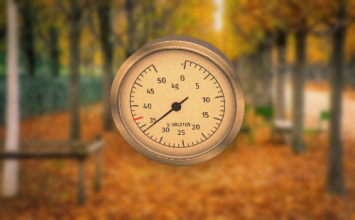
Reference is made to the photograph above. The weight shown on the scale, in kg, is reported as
34 kg
